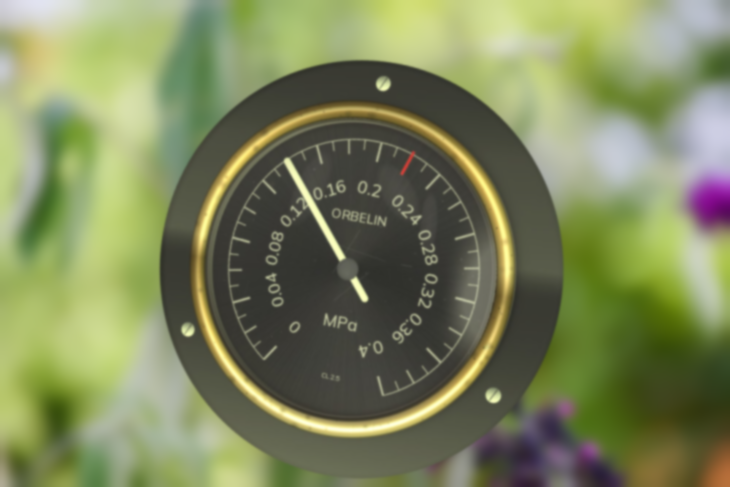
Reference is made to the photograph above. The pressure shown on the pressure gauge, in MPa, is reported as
0.14 MPa
